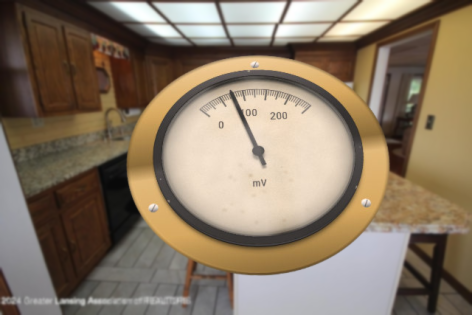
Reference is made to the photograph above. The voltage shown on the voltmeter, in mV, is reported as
75 mV
